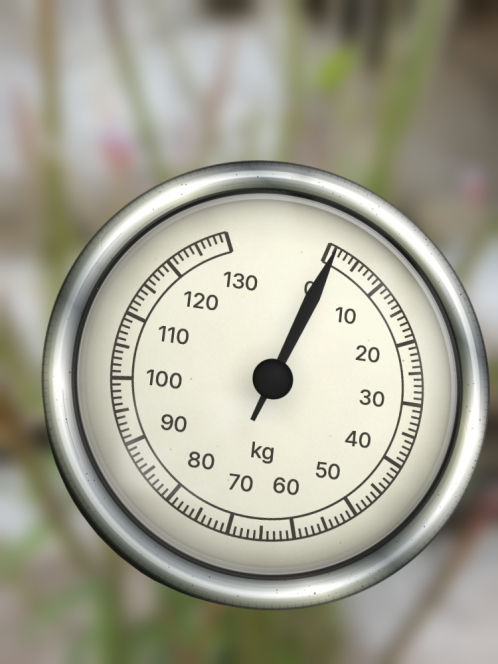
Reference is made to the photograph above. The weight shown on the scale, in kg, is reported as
1 kg
